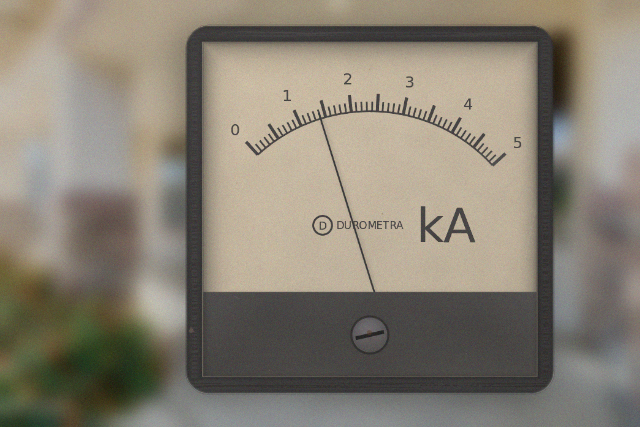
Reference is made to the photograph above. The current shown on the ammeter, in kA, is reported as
1.4 kA
